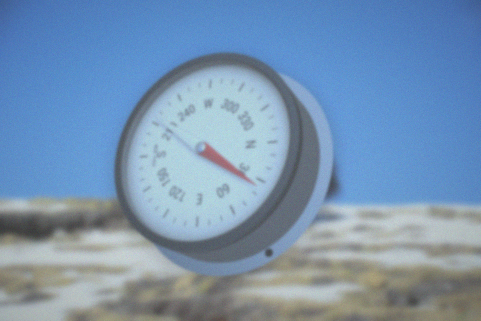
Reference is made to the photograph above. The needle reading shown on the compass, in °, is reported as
35 °
